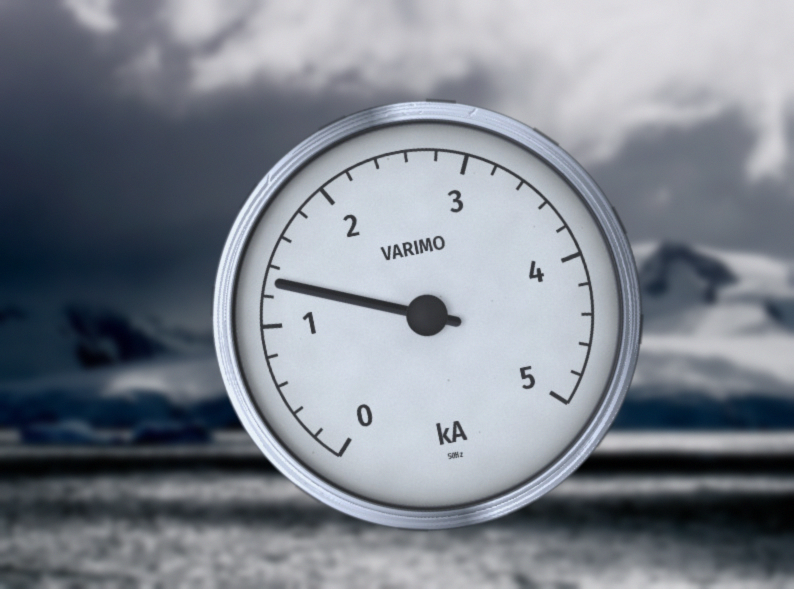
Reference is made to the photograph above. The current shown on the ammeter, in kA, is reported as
1.3 kA
